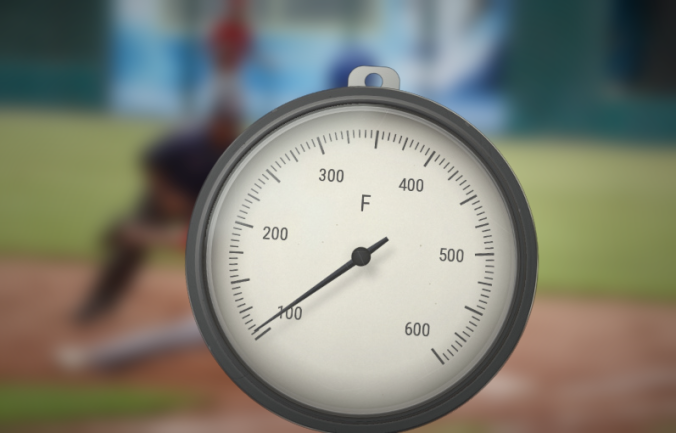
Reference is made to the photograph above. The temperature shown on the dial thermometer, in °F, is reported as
105 °F
